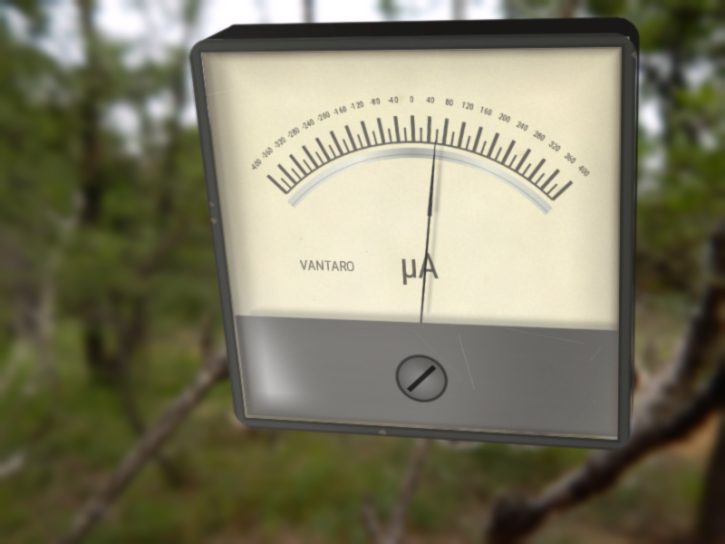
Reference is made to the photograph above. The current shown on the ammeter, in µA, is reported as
60 µA
